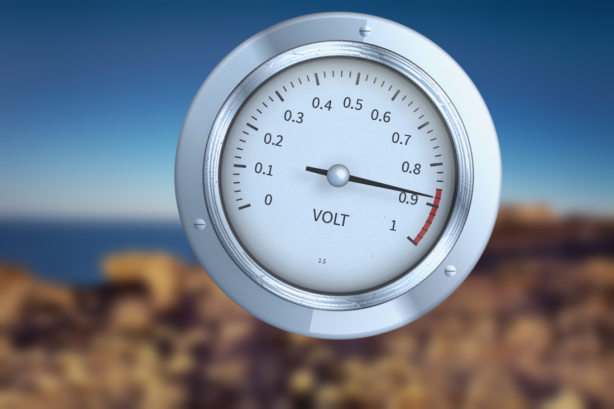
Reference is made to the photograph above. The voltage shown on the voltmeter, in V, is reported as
0.88 V
